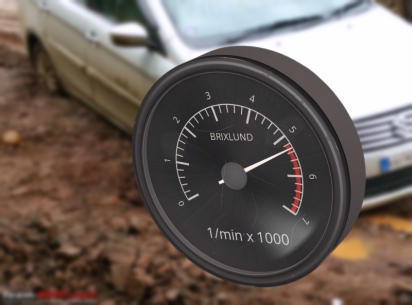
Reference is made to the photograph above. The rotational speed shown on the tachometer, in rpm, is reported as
5300 rpm
